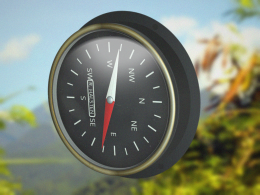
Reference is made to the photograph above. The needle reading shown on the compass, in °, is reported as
105 °
